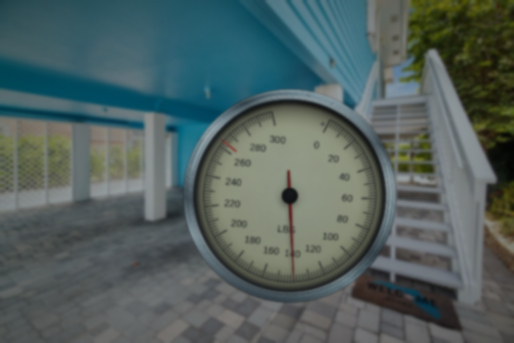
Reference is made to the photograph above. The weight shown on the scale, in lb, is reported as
140 lb
